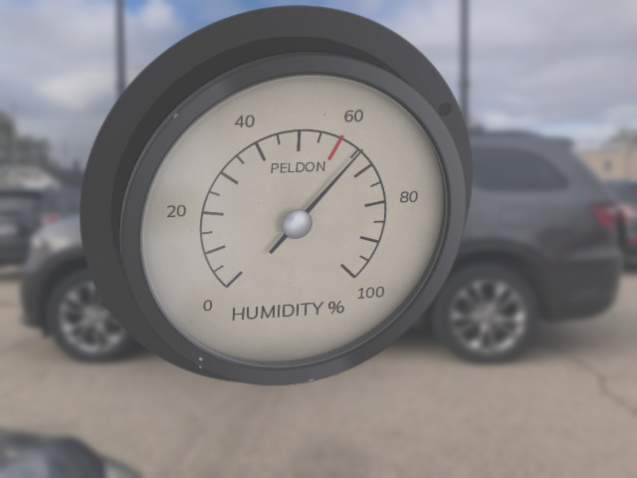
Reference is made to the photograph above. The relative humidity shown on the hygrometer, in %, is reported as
65 %
